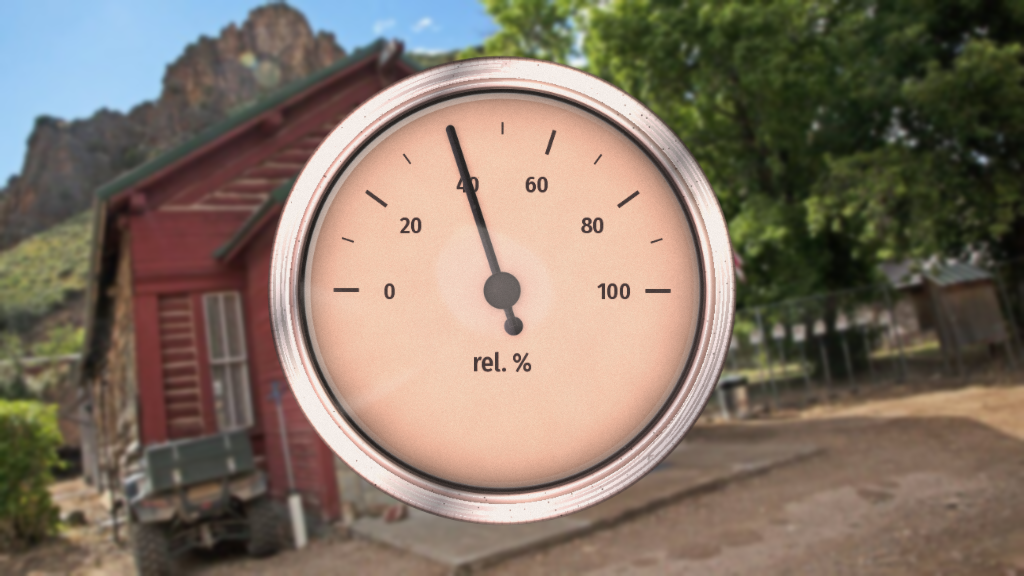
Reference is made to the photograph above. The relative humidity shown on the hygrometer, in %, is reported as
40 %
